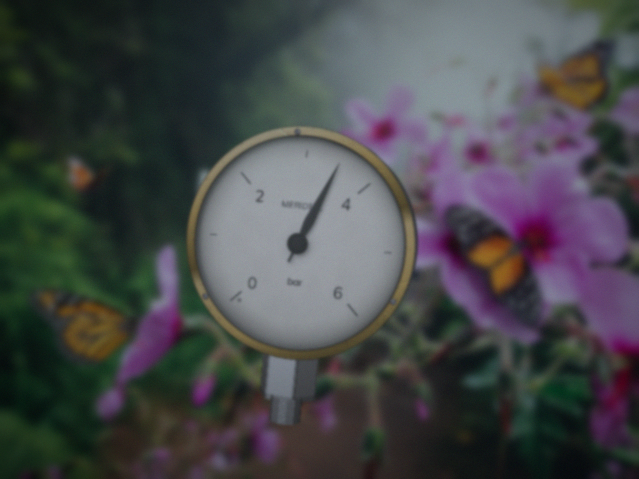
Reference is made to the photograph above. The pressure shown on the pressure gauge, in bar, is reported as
3.5 bar
